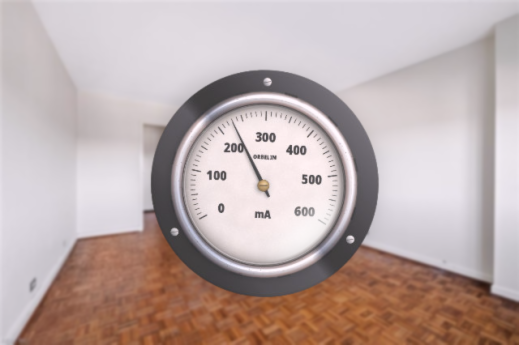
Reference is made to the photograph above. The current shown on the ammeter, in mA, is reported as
230 mA
